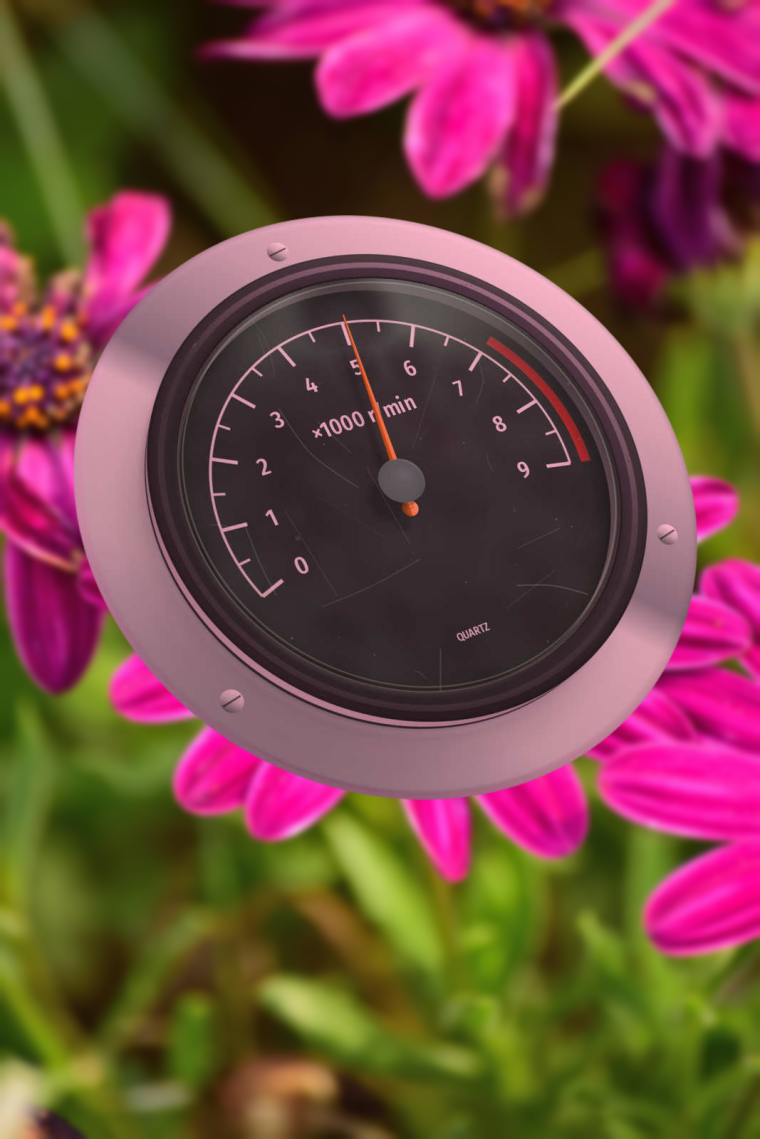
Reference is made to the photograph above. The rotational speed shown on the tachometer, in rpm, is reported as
5000 rpm
